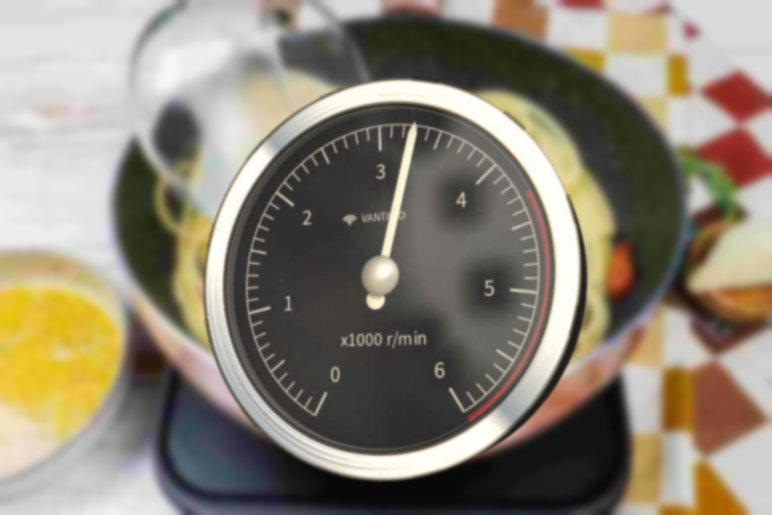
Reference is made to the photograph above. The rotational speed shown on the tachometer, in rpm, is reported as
3300 rpm
